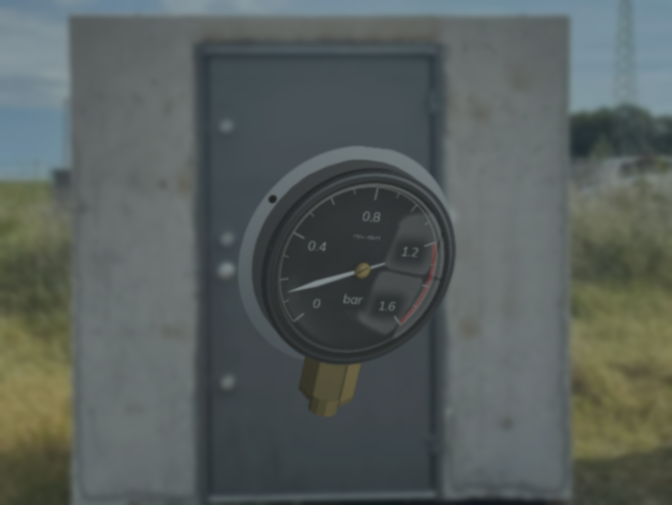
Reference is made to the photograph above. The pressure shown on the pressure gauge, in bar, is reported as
0.15 bar
